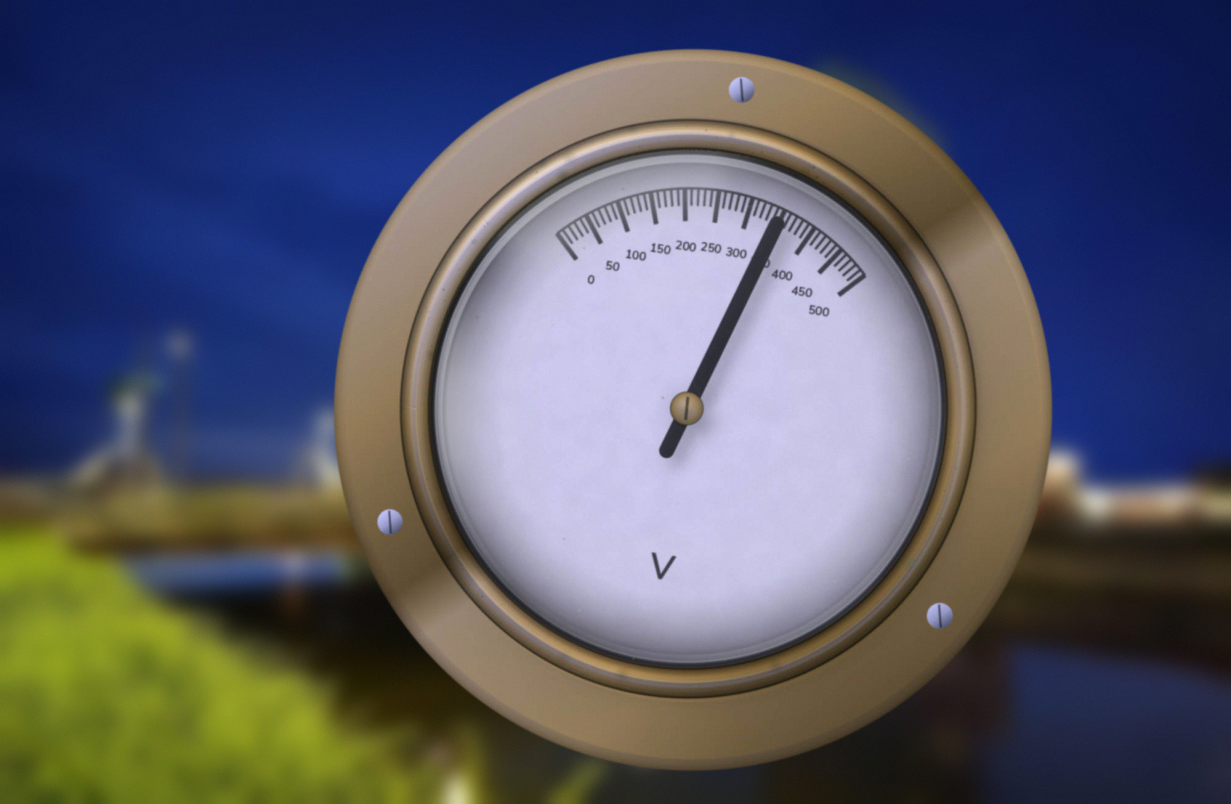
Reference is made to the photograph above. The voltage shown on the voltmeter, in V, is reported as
350 V
